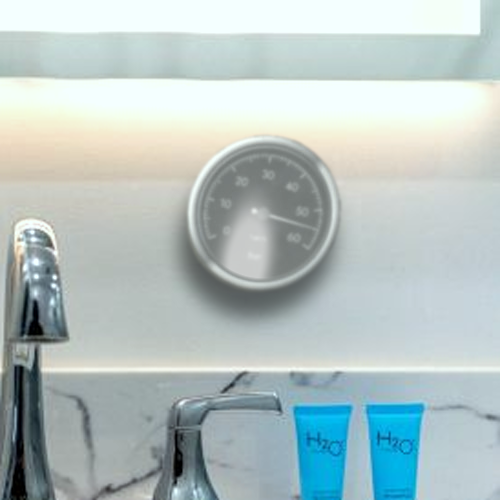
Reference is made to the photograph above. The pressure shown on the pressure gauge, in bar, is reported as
55 bar
